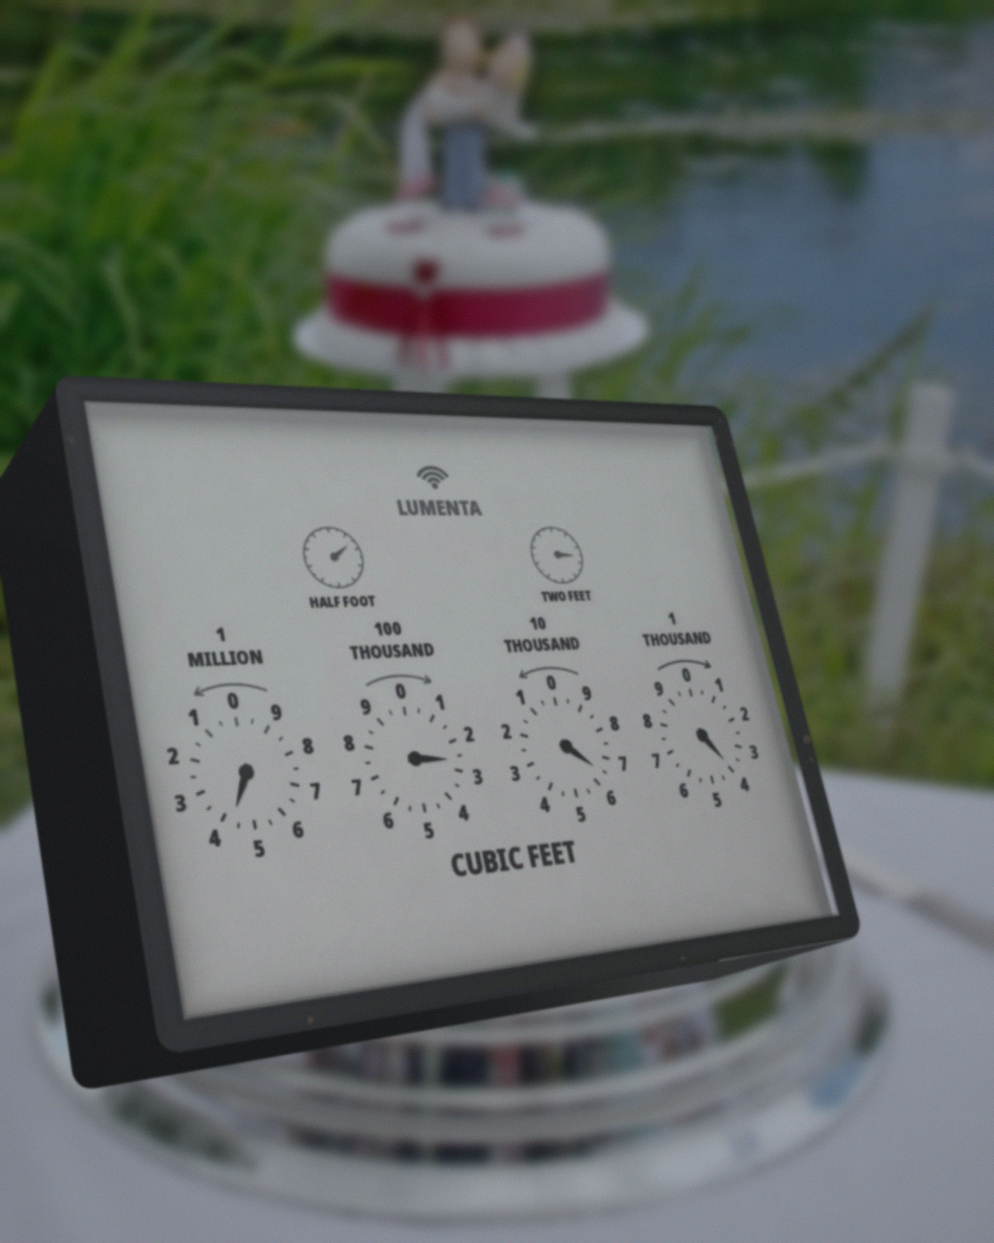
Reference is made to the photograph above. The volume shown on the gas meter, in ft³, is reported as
426400 ft³
